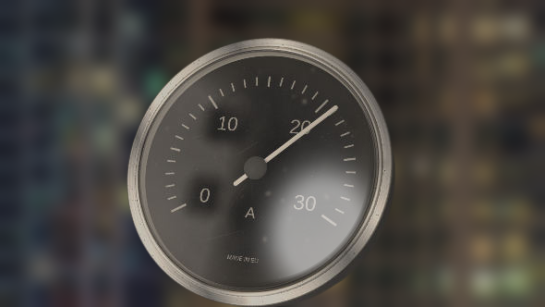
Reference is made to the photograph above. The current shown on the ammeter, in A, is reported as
21 A
